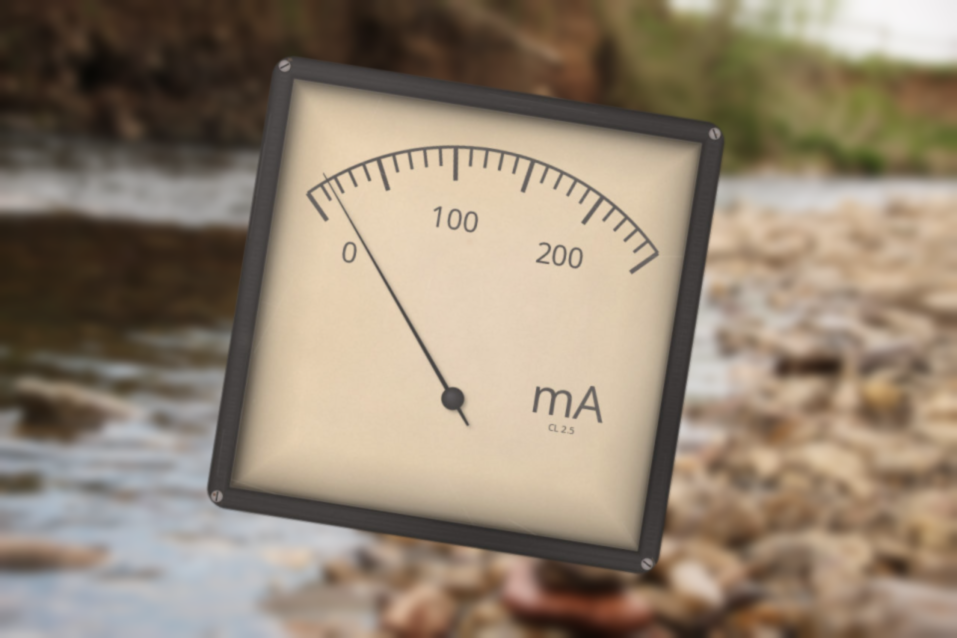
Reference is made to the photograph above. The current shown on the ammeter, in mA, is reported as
15 mA
